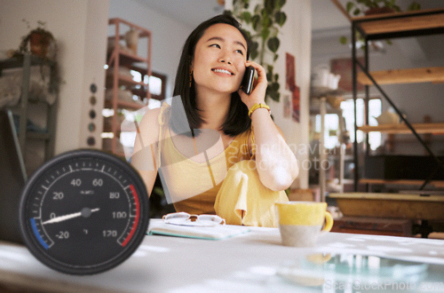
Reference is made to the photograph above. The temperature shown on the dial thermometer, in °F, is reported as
-4 °F
